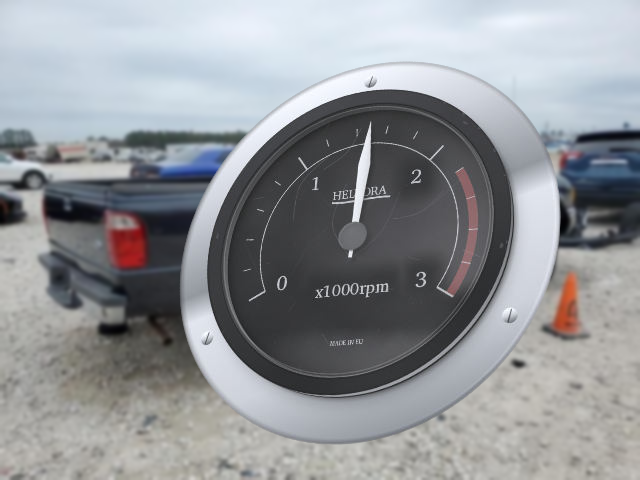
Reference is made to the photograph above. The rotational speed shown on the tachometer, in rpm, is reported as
1500 rpm
